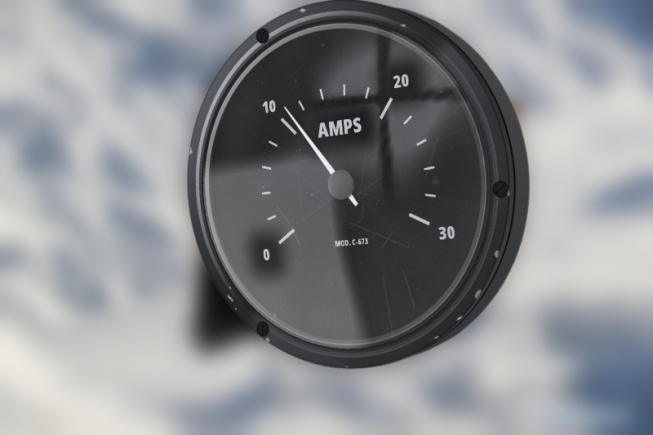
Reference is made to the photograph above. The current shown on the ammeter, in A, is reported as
11 A
